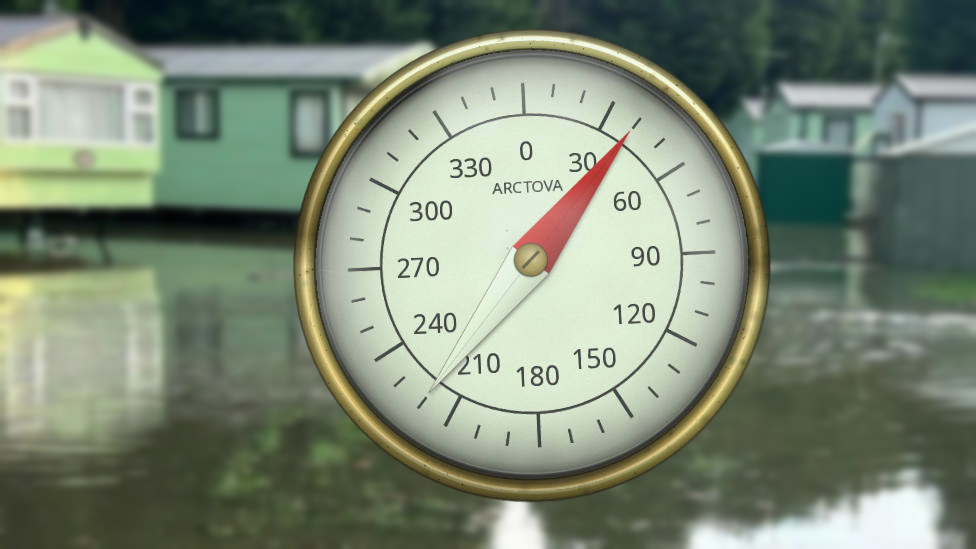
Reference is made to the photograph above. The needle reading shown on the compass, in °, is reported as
40 °
